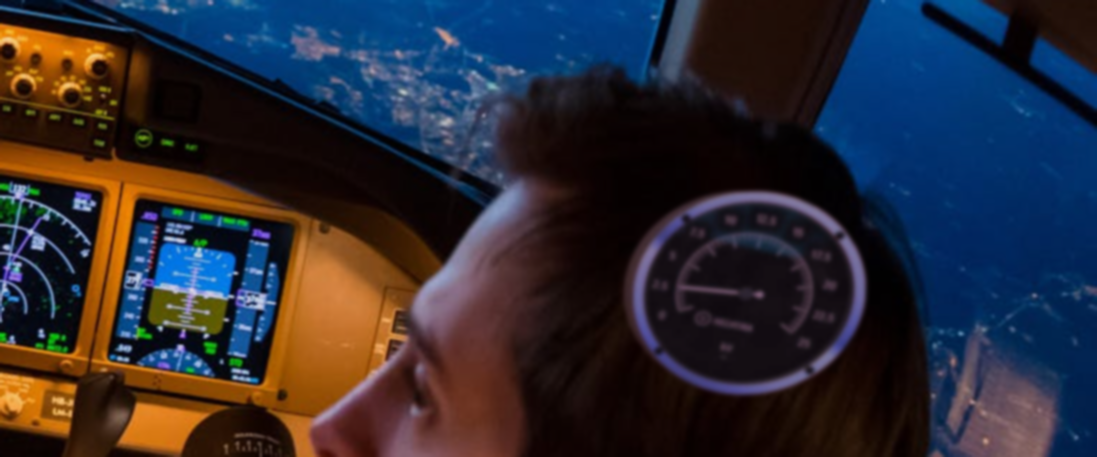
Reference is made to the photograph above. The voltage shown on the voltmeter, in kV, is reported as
2.5 kV
